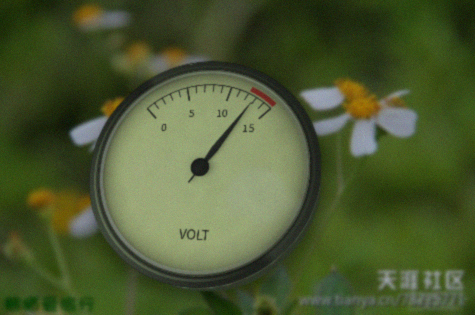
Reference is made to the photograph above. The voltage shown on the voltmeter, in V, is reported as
13 V
